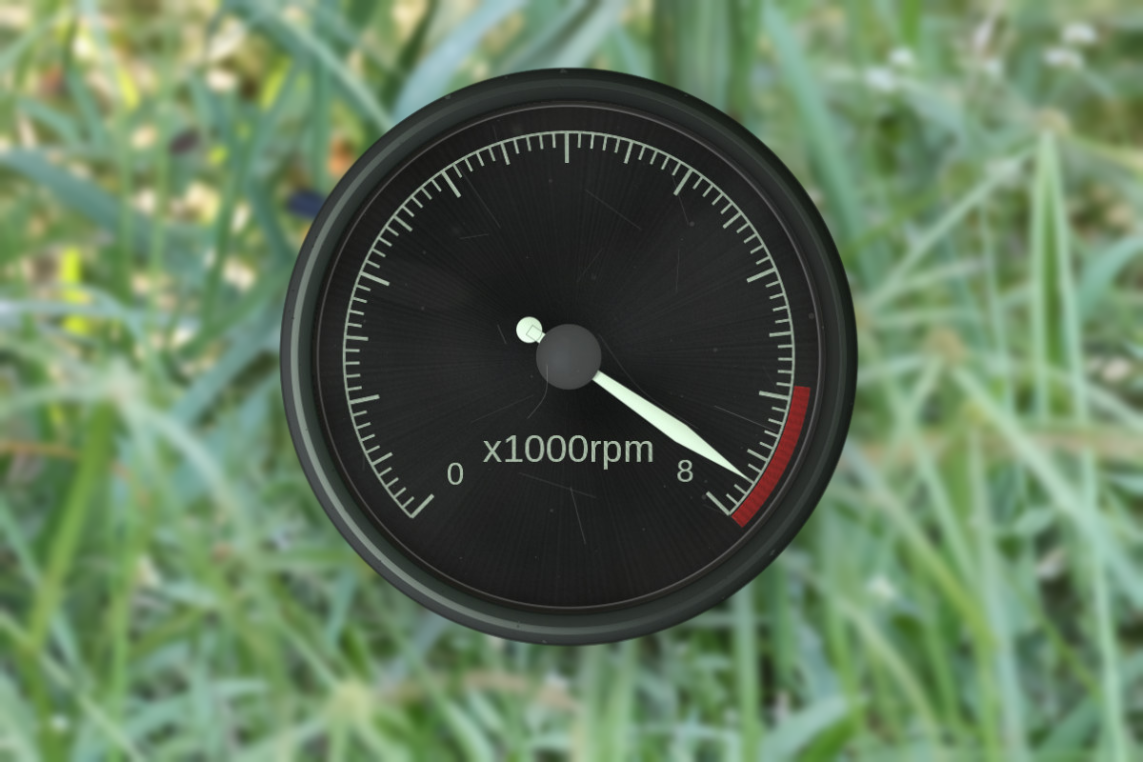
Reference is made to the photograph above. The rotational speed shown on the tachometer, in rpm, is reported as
7700 rpm
